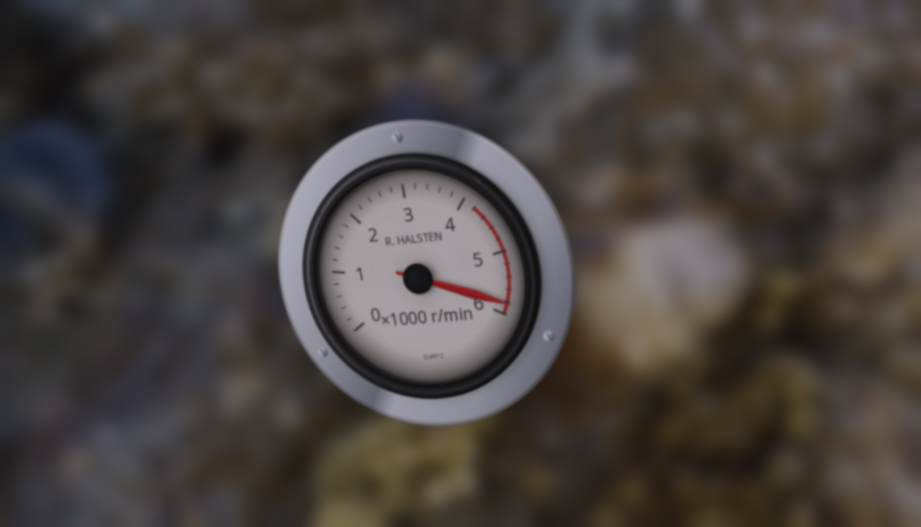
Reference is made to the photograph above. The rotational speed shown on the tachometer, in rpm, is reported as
5800 rpm
